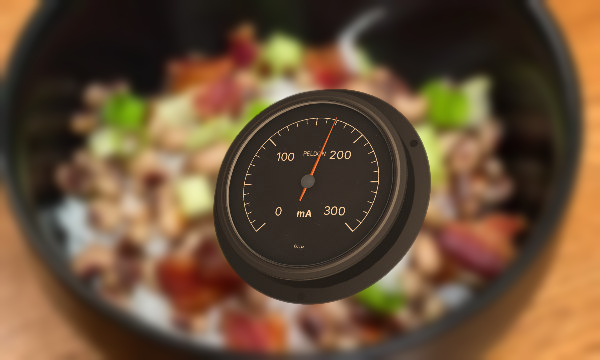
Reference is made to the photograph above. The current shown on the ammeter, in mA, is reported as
170 mA
